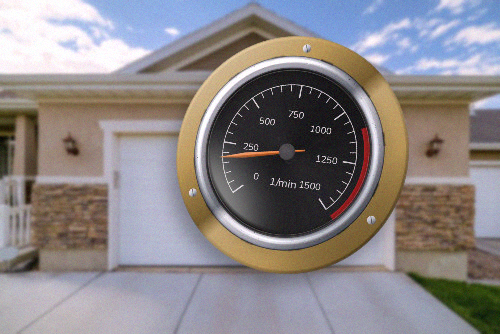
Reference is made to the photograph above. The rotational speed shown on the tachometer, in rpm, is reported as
175 rpm
